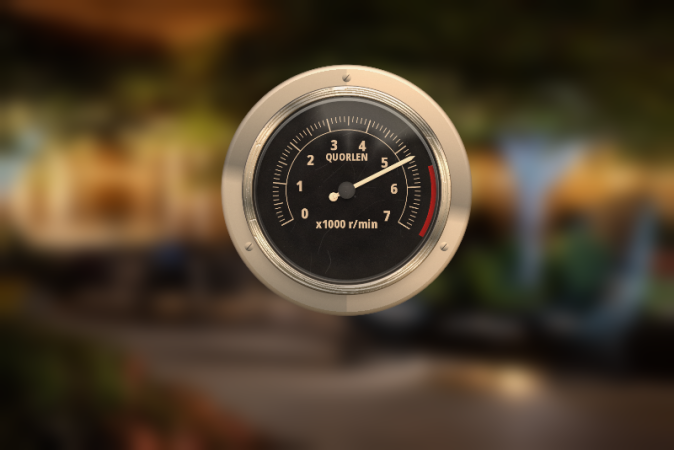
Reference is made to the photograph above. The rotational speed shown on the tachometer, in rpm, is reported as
5300 rpm
